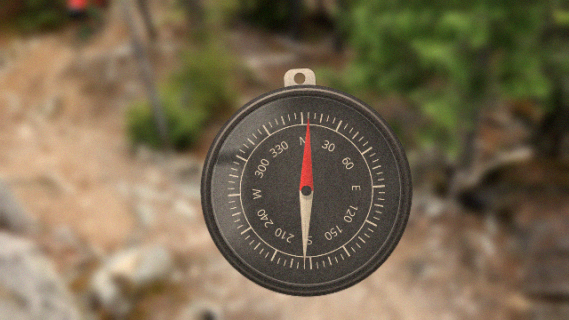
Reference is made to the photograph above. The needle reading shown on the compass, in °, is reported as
5 °
